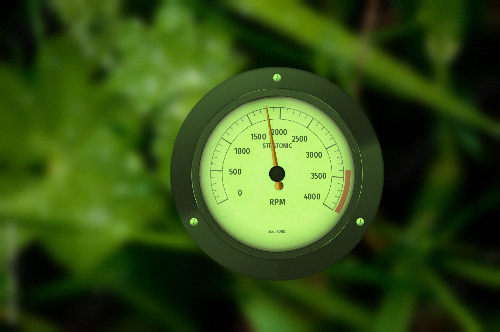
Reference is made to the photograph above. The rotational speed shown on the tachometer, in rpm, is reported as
1800 rpm
